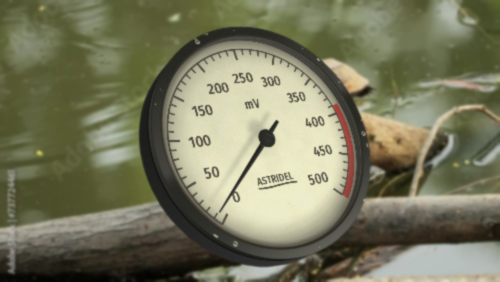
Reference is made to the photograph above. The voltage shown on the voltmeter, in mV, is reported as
10 mV
